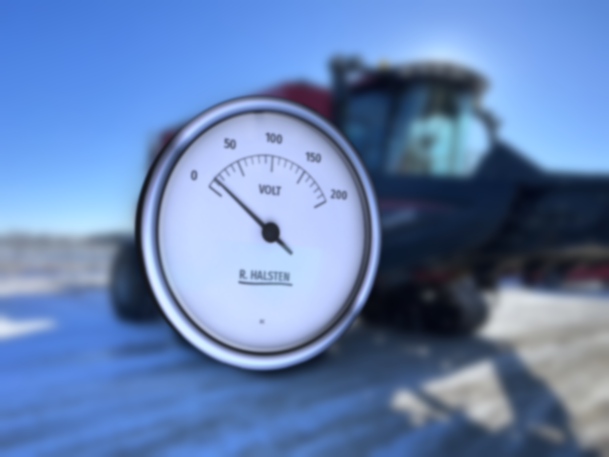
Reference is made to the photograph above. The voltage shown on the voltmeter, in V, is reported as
10 V
